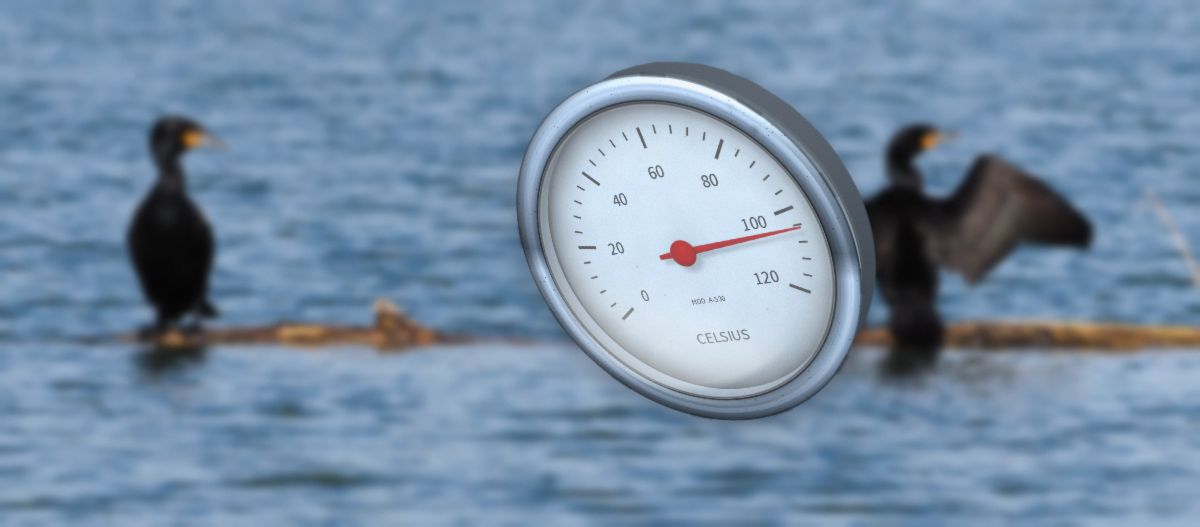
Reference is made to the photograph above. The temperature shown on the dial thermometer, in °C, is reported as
104 °C
